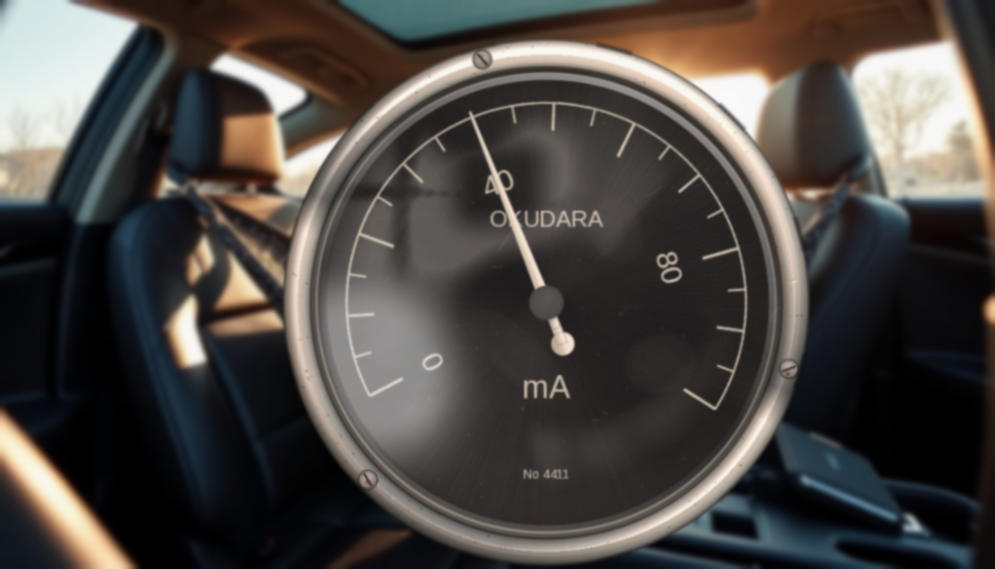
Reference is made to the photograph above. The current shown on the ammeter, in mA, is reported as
40 mA
